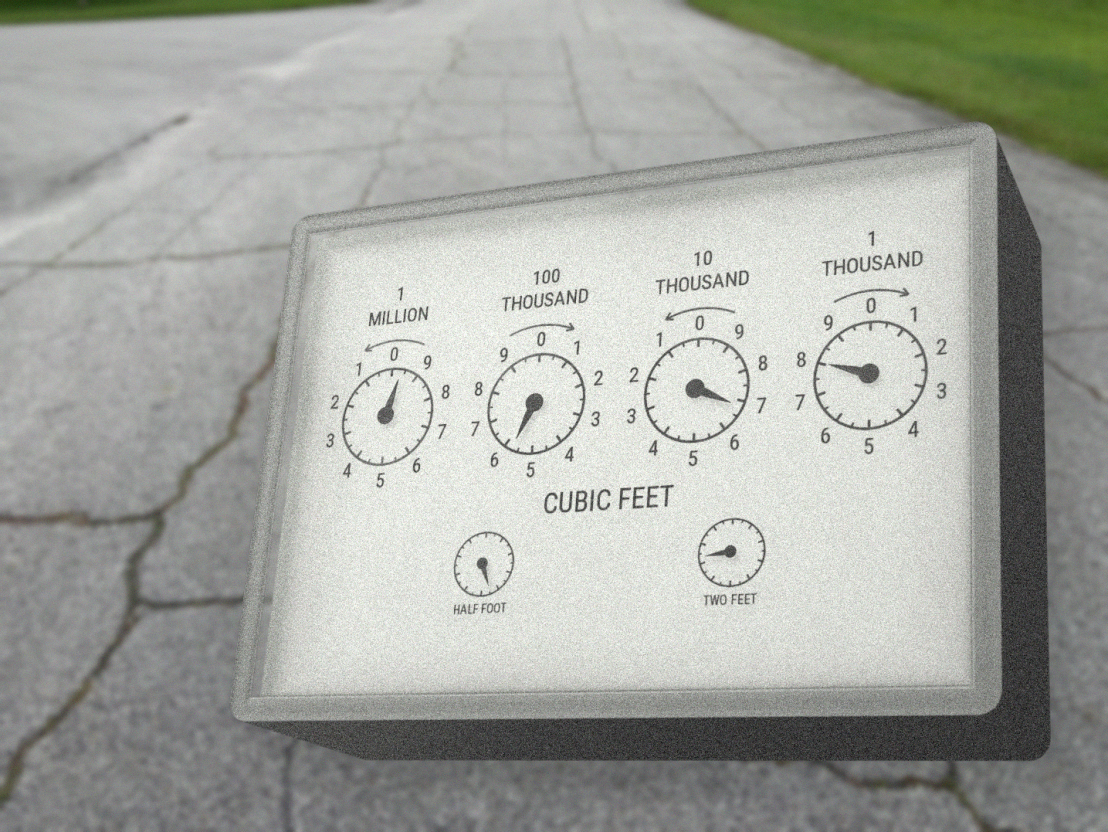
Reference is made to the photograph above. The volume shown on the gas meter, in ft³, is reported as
956800 ft³
